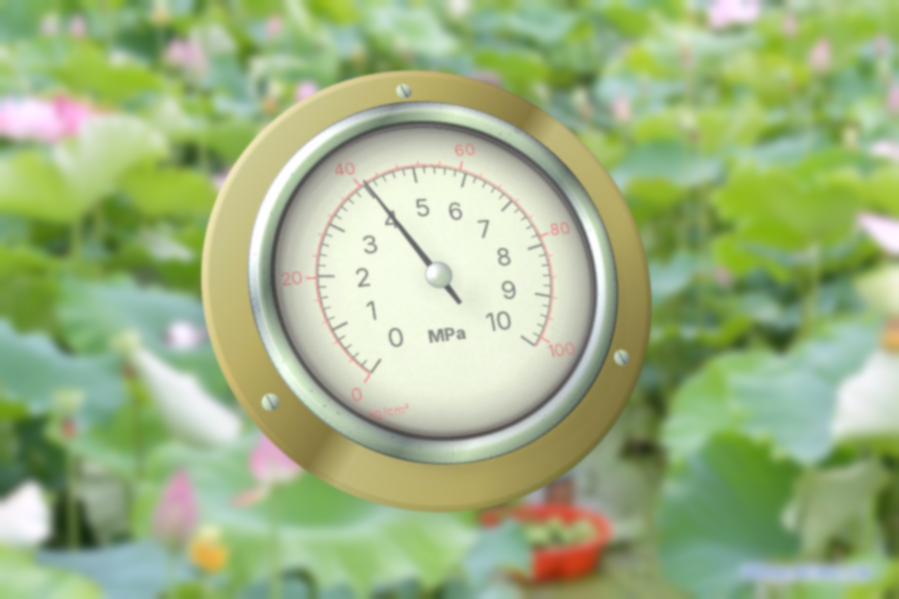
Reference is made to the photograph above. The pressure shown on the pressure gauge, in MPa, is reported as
4 MPa
